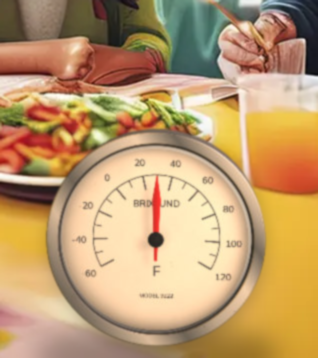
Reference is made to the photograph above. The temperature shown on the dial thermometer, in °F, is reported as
30 °F
